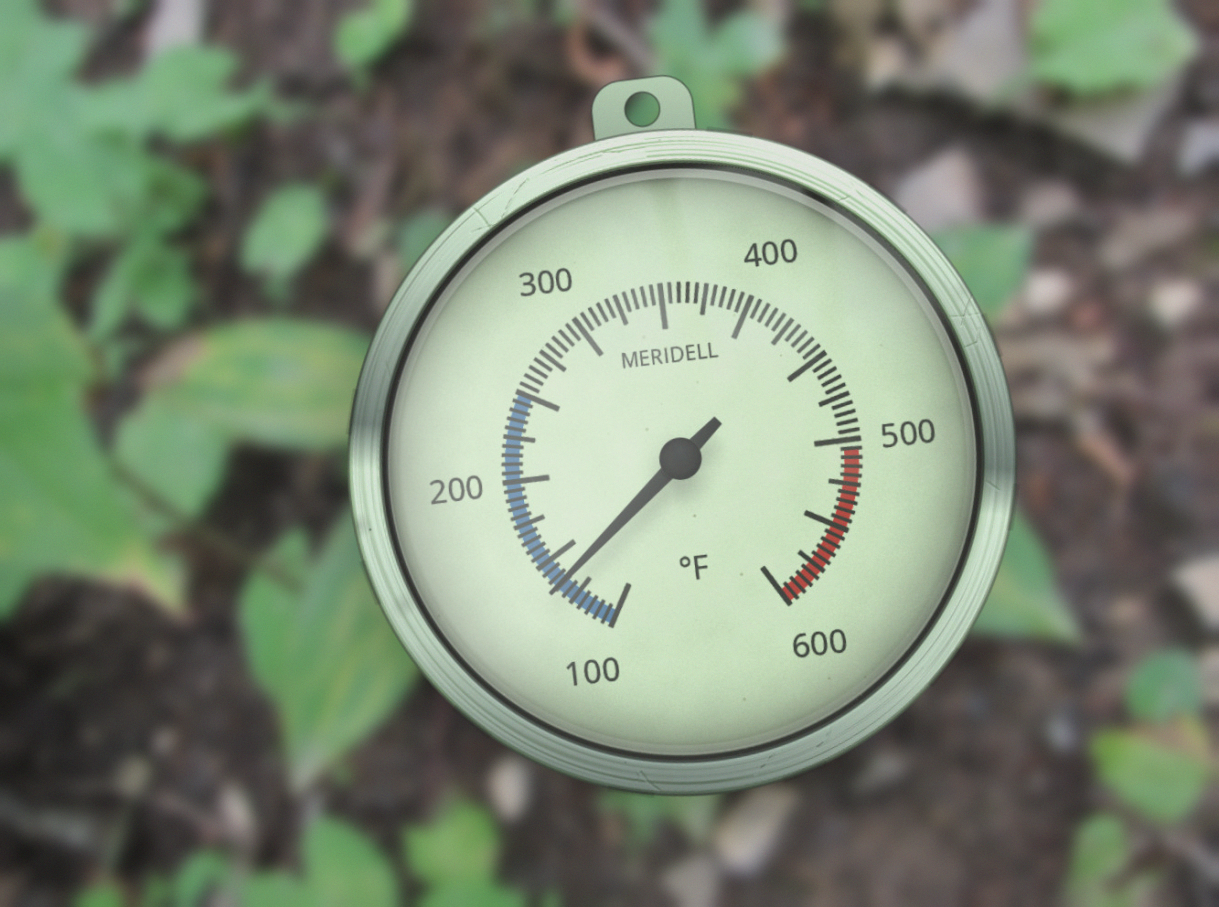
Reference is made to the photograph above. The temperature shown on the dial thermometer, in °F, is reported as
135 °F
